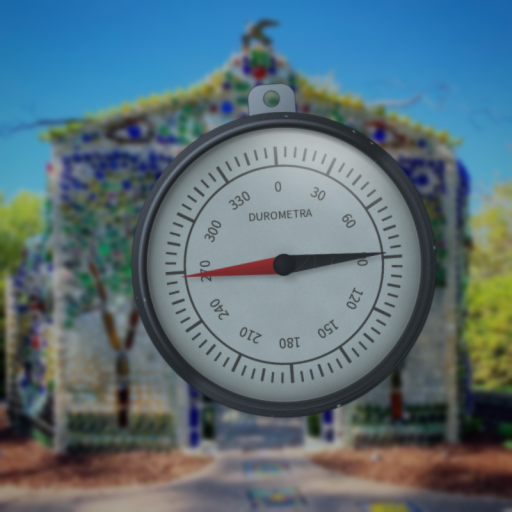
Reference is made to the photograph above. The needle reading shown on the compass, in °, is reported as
267.5 °
